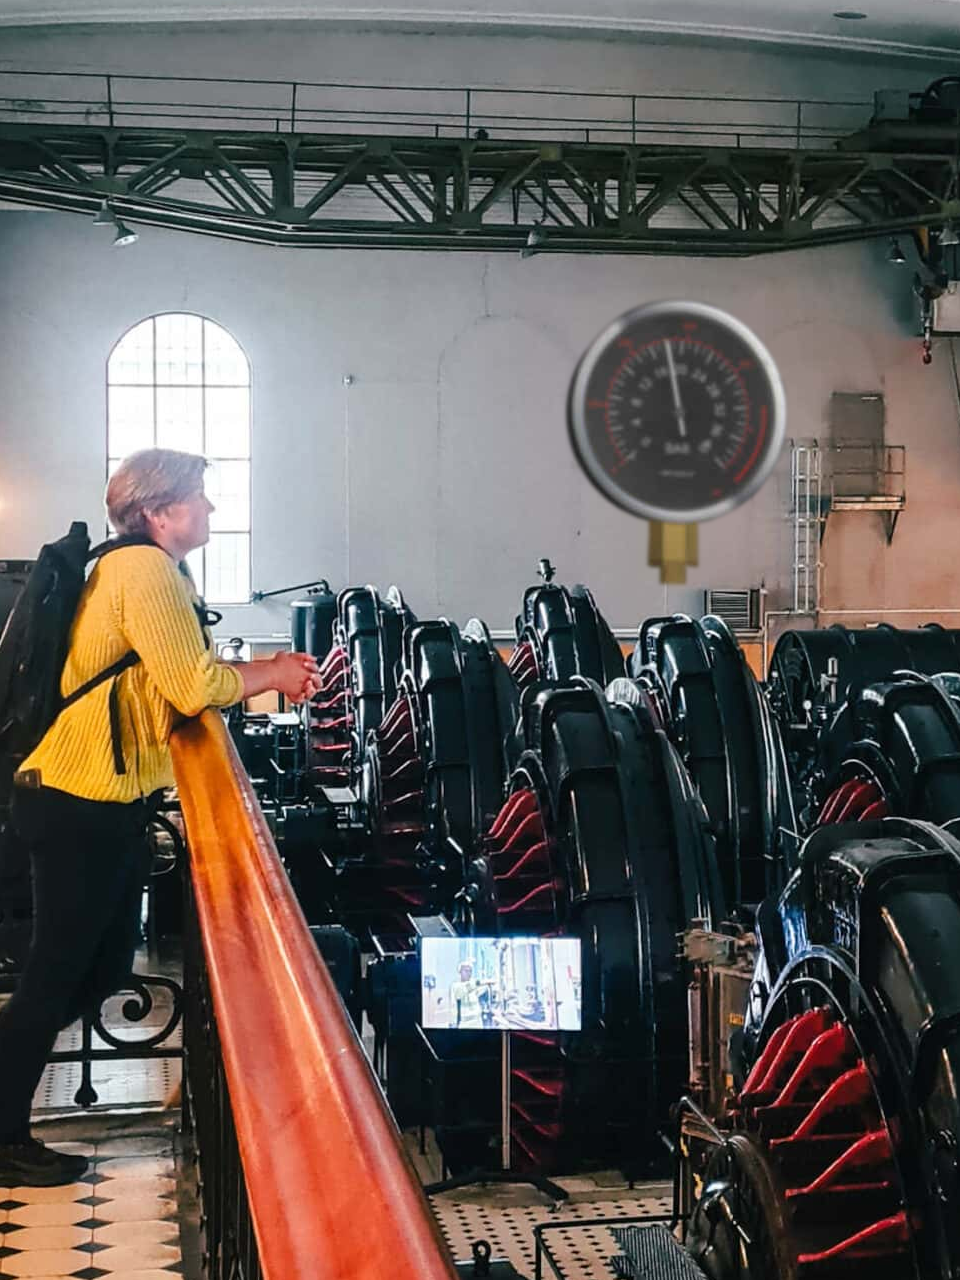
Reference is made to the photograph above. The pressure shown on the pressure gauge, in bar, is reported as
18 bar
